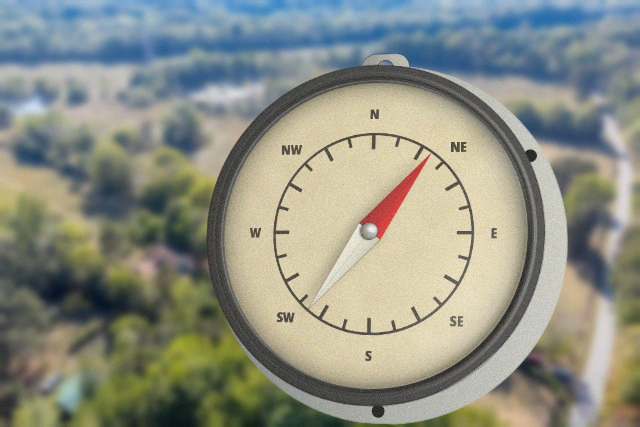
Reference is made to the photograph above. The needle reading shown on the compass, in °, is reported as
37.5 °
